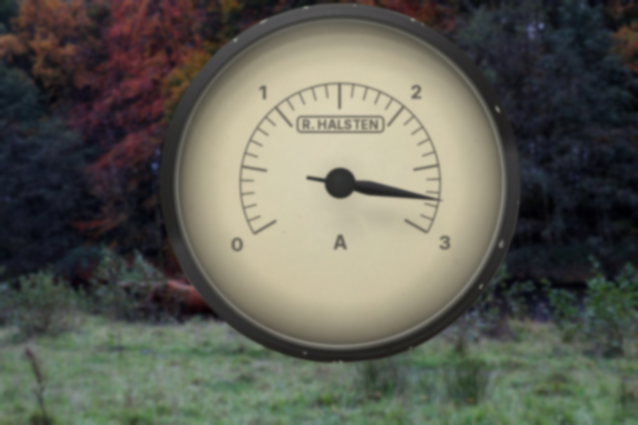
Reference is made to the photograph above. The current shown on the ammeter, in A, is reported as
2.75 A
